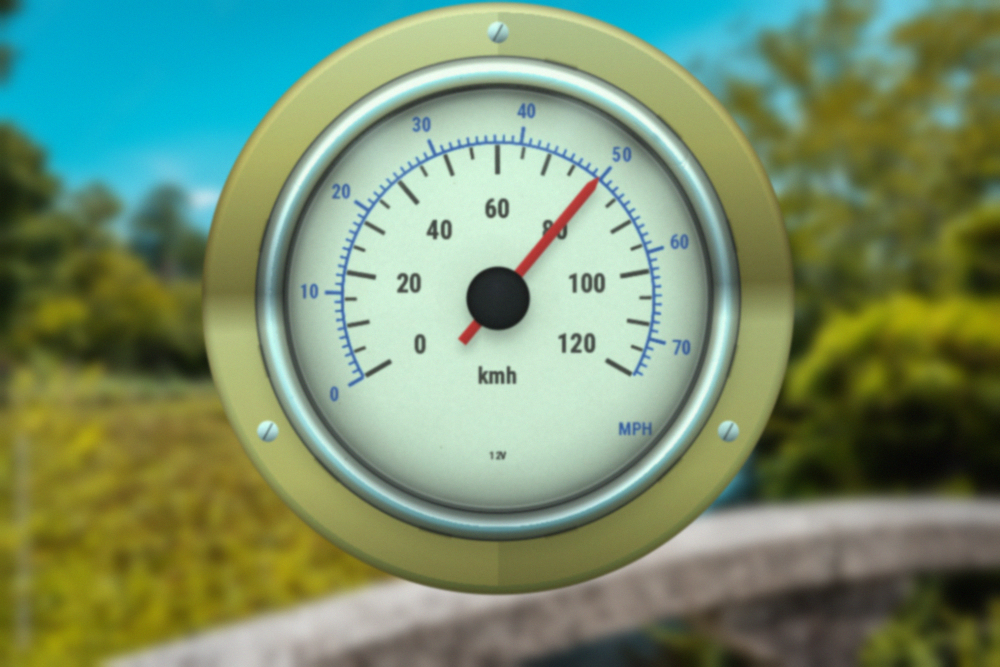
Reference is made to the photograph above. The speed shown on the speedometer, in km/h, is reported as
80 km/h
